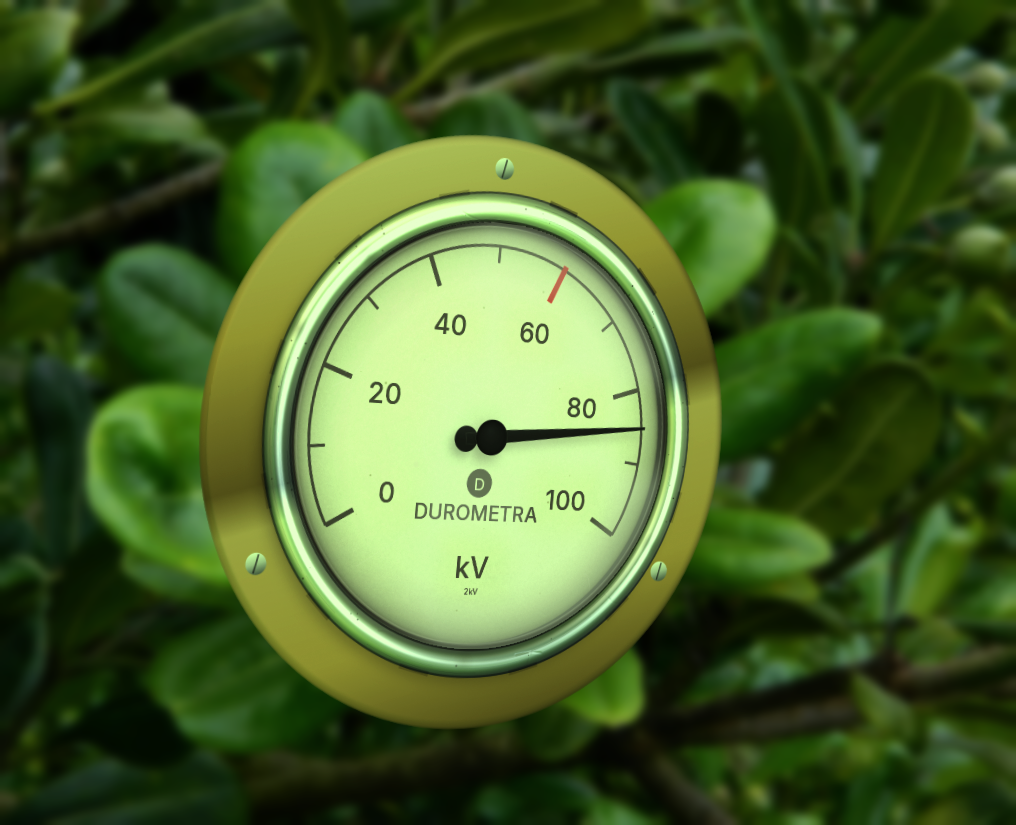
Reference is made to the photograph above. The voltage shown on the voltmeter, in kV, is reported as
85 kV
